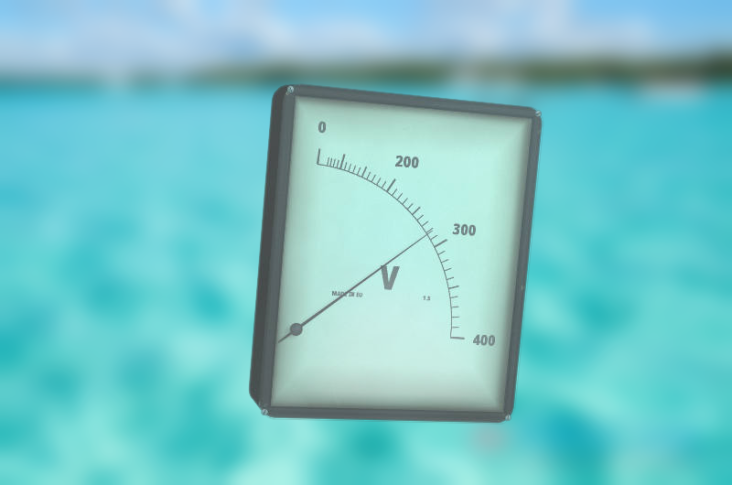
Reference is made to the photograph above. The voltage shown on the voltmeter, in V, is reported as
280 V
